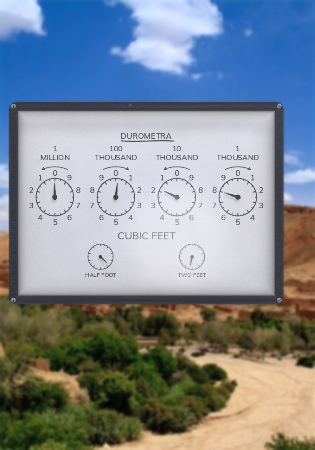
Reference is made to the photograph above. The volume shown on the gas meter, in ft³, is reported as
1800 ft³
